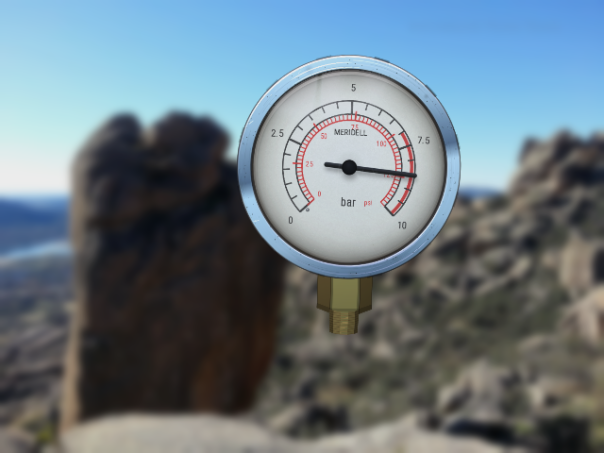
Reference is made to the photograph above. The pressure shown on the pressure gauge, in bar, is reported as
8.5 bar
